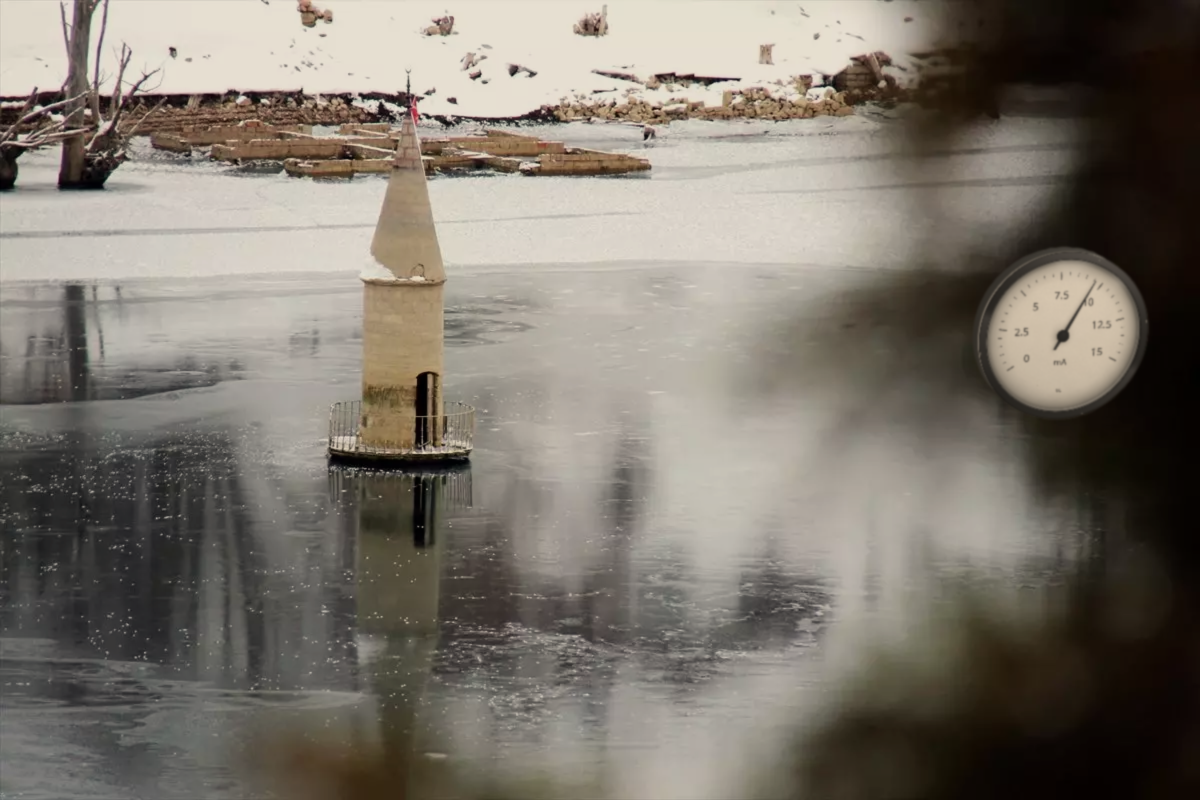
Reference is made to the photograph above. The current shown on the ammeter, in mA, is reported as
9.5 mA
